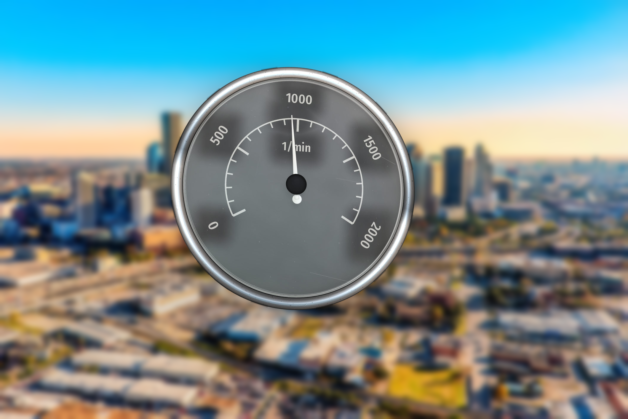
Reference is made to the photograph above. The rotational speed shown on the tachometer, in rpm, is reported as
950 rpm
